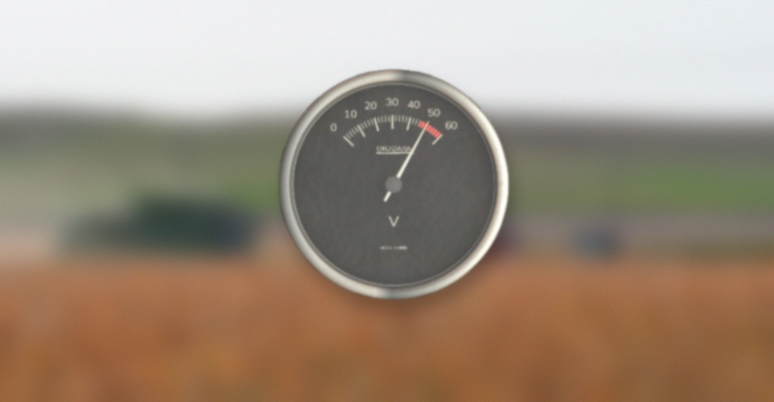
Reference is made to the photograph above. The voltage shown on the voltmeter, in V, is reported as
50 V
